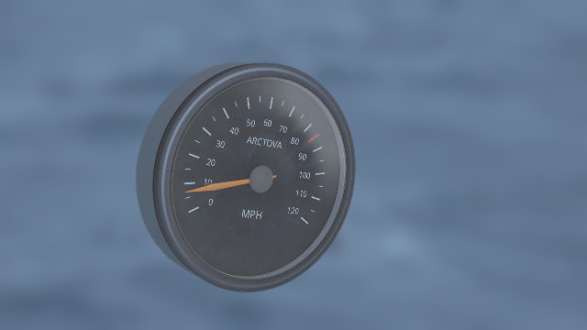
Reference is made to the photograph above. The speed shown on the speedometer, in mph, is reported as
7.5 mph
